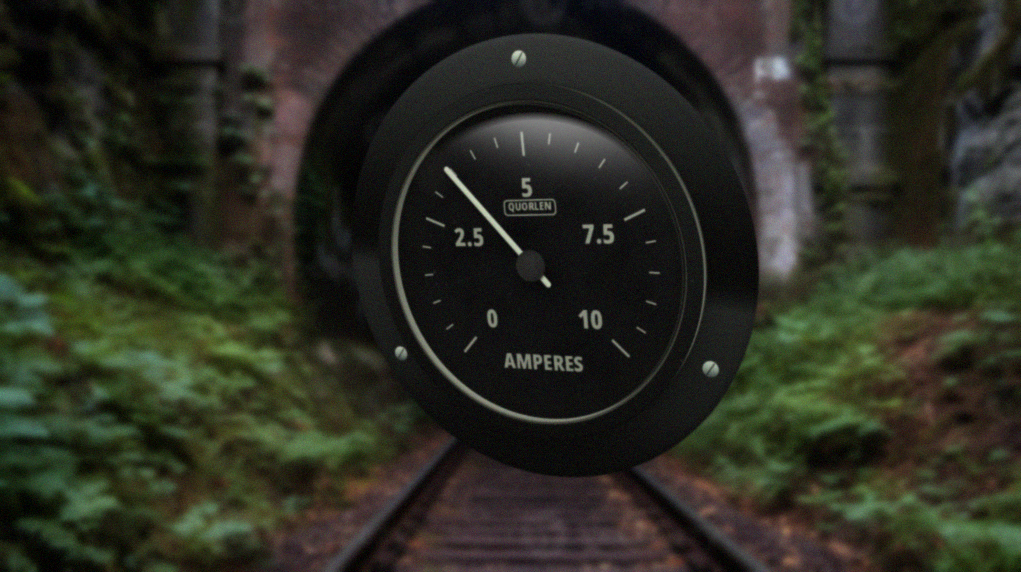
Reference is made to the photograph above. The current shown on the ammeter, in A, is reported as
3.5 A
